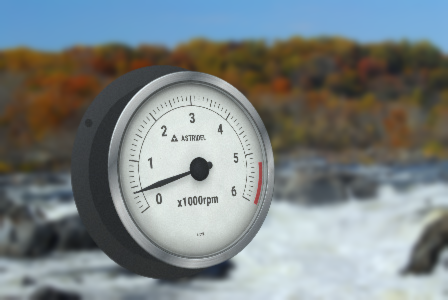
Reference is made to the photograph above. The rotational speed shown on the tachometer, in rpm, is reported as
400 rpm
